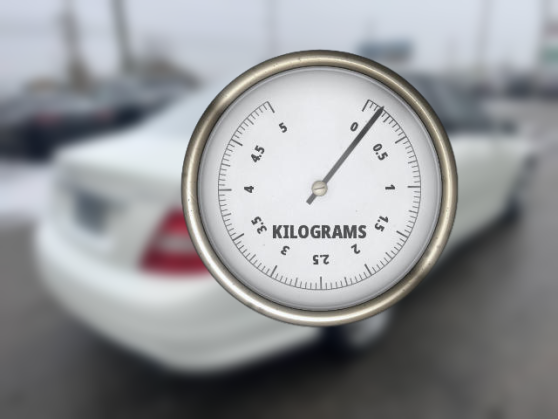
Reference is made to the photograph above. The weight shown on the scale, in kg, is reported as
0.15 kg
